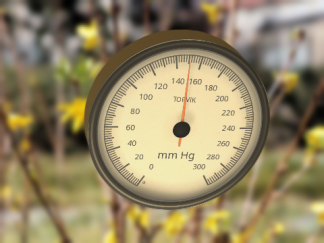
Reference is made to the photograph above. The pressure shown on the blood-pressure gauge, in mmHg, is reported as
150 mmHg
